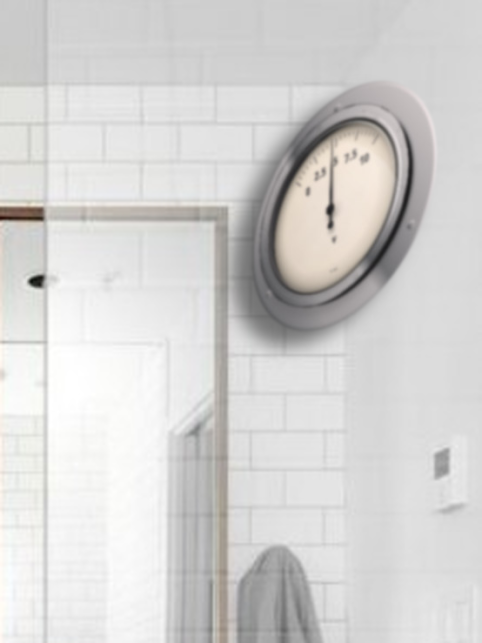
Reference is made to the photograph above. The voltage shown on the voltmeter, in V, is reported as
5 V
